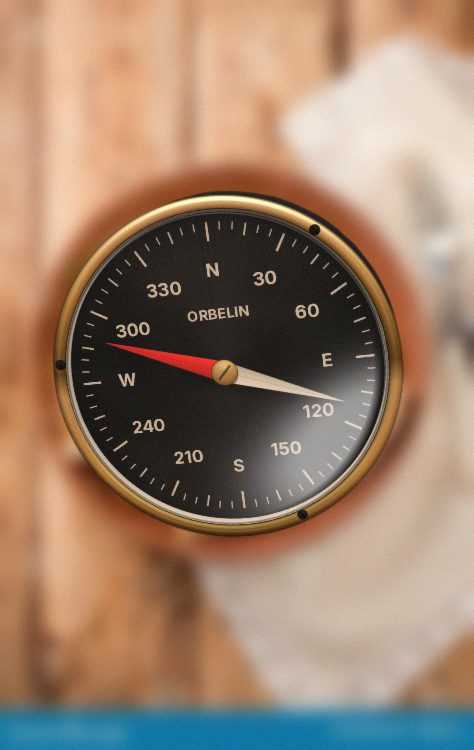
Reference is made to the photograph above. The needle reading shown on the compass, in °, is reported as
290 °
